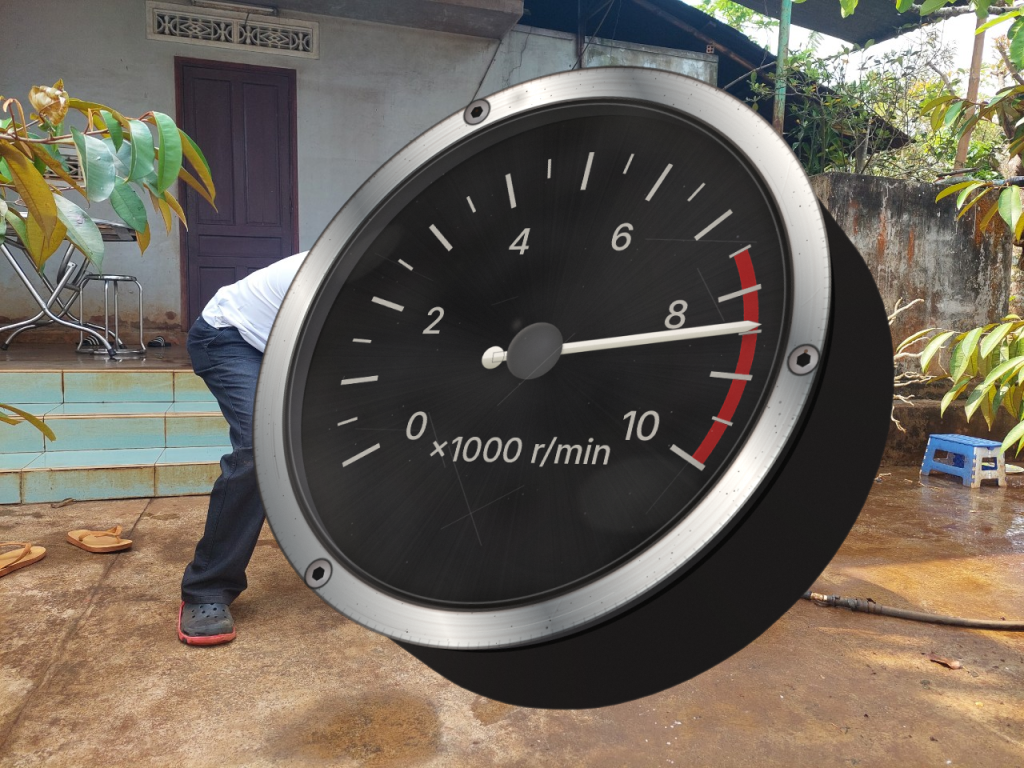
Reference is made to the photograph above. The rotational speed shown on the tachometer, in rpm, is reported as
8500 rpm
